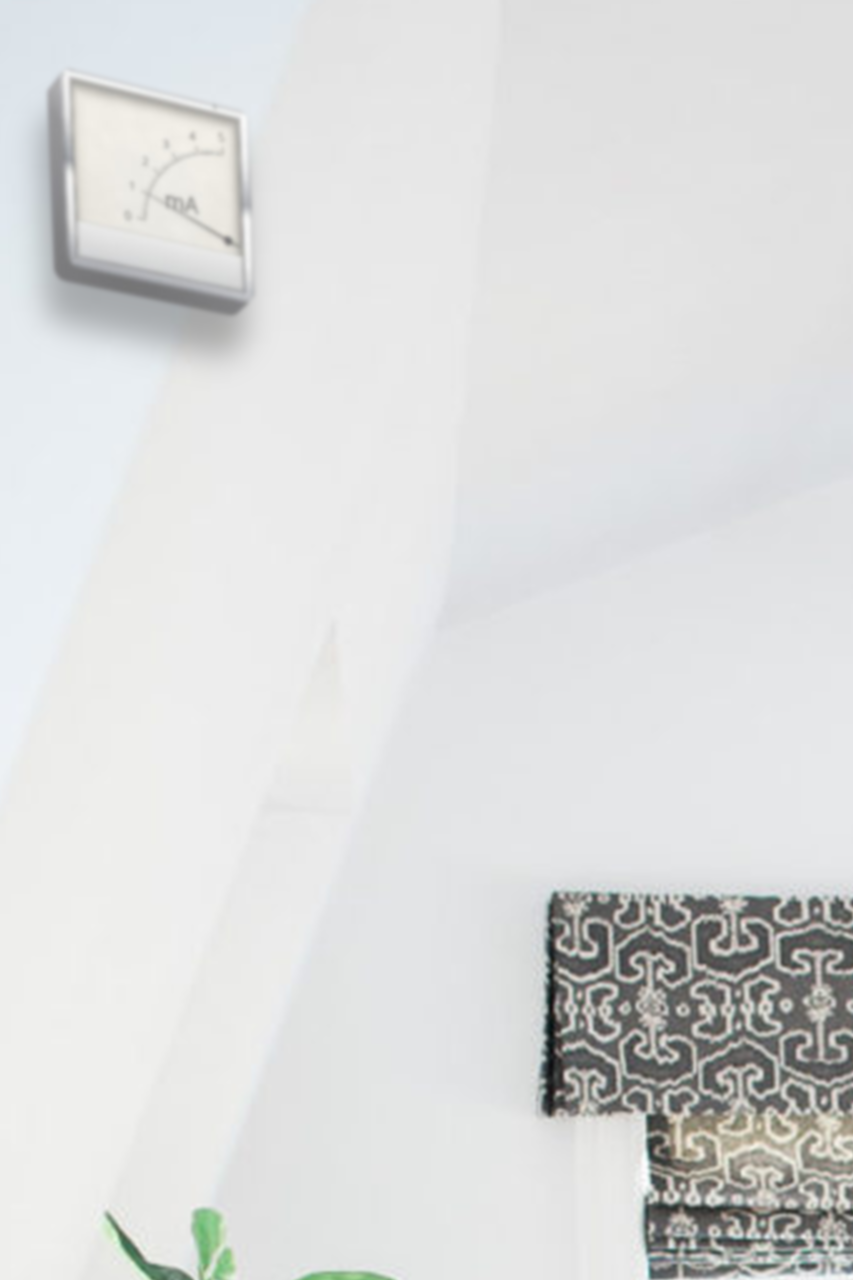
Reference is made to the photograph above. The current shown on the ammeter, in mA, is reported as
1 mA
